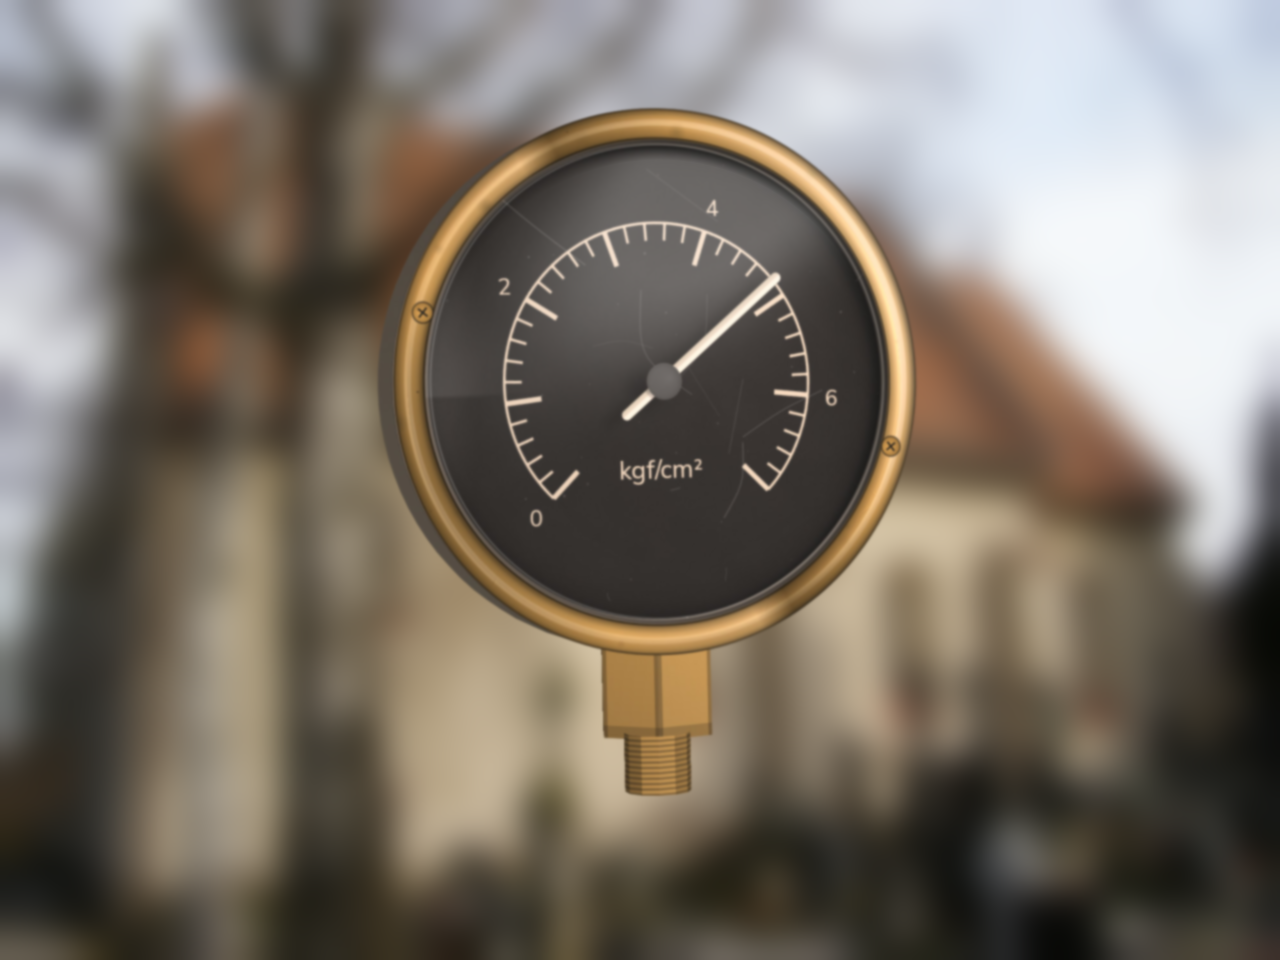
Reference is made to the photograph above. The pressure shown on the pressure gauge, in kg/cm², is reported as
4.8 kg/cm²
